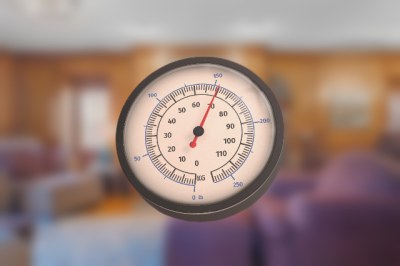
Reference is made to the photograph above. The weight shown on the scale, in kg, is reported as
70 kg
